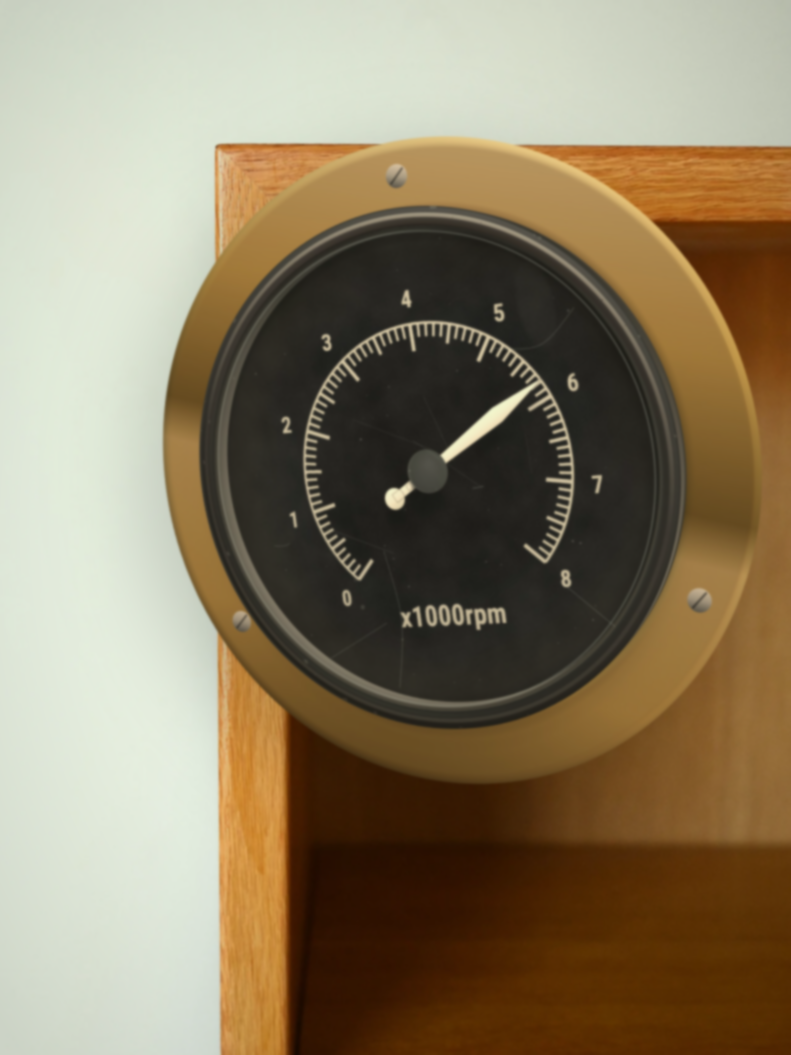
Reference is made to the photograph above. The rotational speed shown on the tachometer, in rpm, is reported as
5800 rpm
